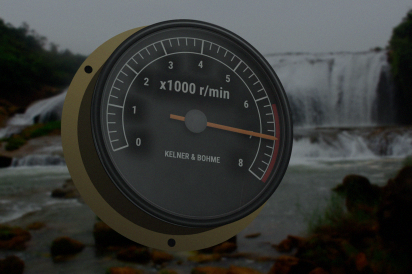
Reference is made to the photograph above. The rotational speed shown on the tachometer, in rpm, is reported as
7000 rpm
